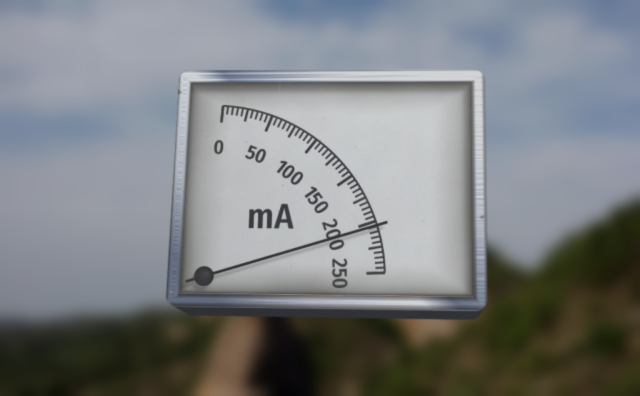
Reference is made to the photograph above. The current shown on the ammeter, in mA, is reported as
205 mA
